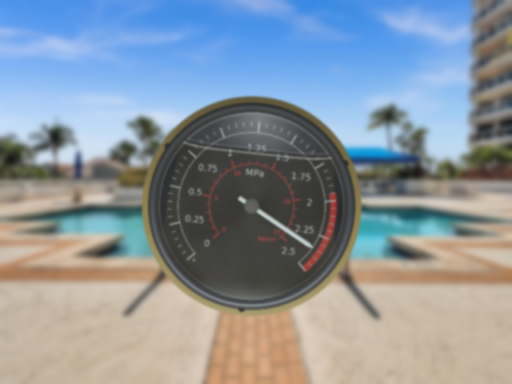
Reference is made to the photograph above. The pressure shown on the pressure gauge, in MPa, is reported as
2.35 MPa
